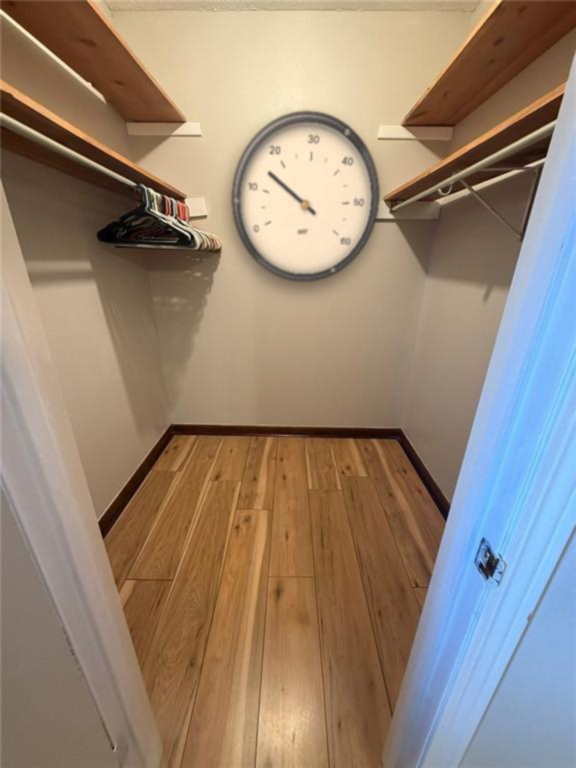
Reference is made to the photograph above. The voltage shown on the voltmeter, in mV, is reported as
15 mV
